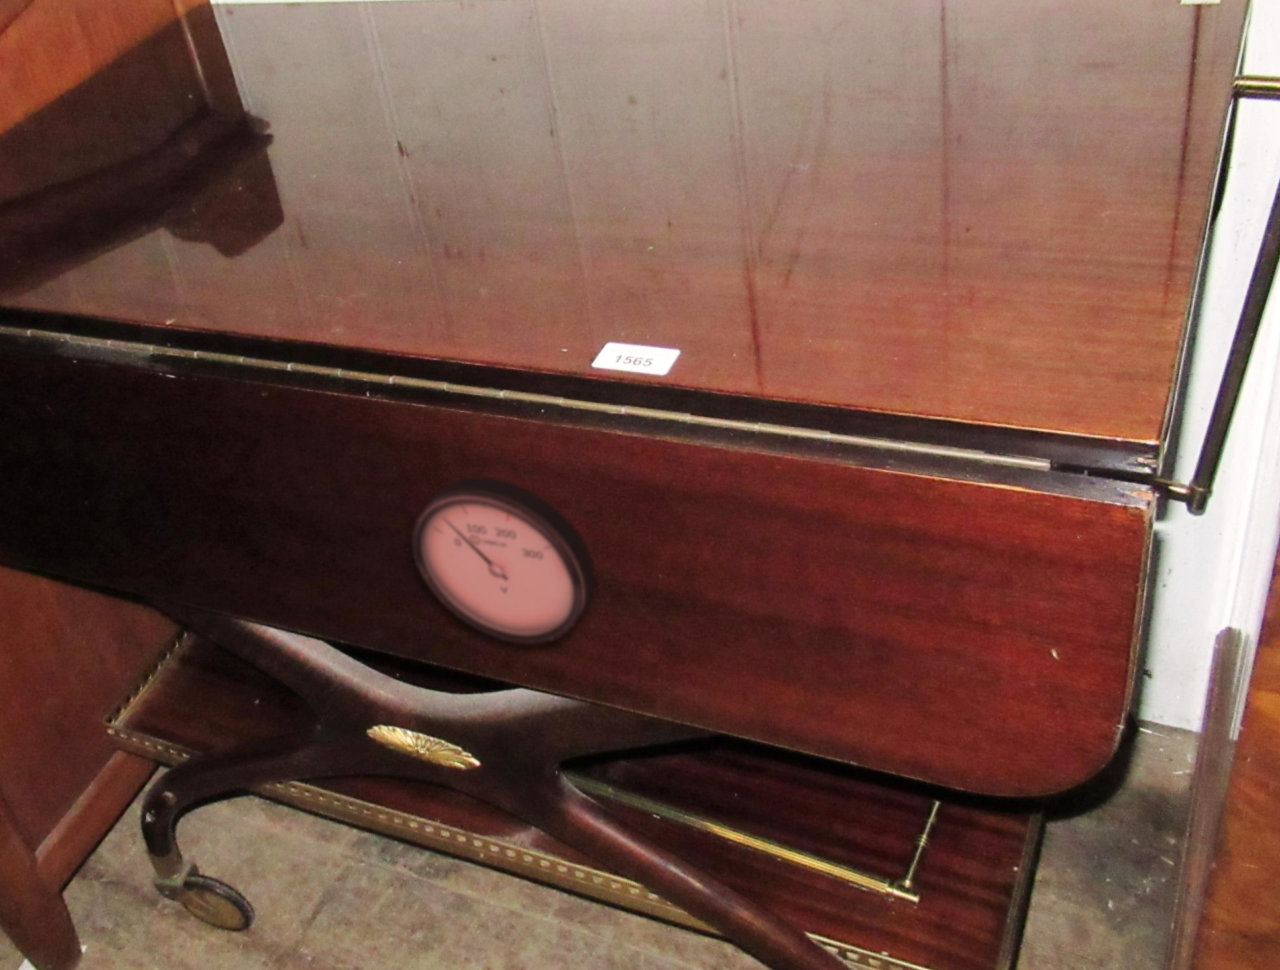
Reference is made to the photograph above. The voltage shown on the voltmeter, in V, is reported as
50 V
